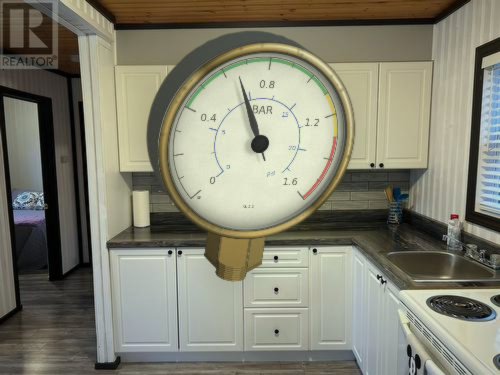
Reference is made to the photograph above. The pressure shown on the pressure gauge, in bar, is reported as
0.65 bar
